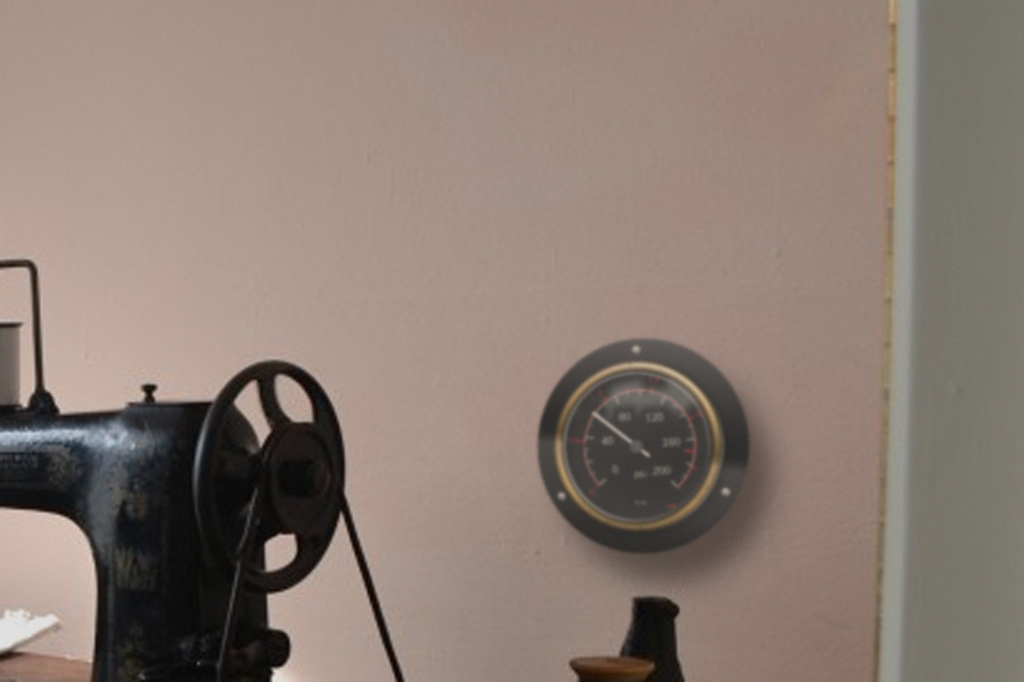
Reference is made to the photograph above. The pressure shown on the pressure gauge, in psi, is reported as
60 psi
